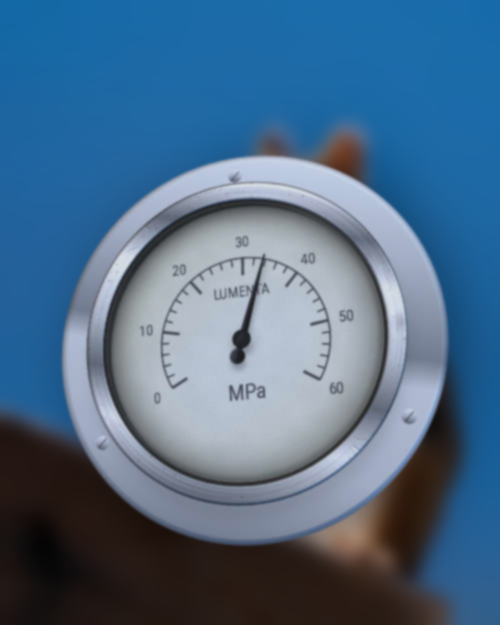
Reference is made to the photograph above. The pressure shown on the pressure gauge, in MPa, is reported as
34 MPa
